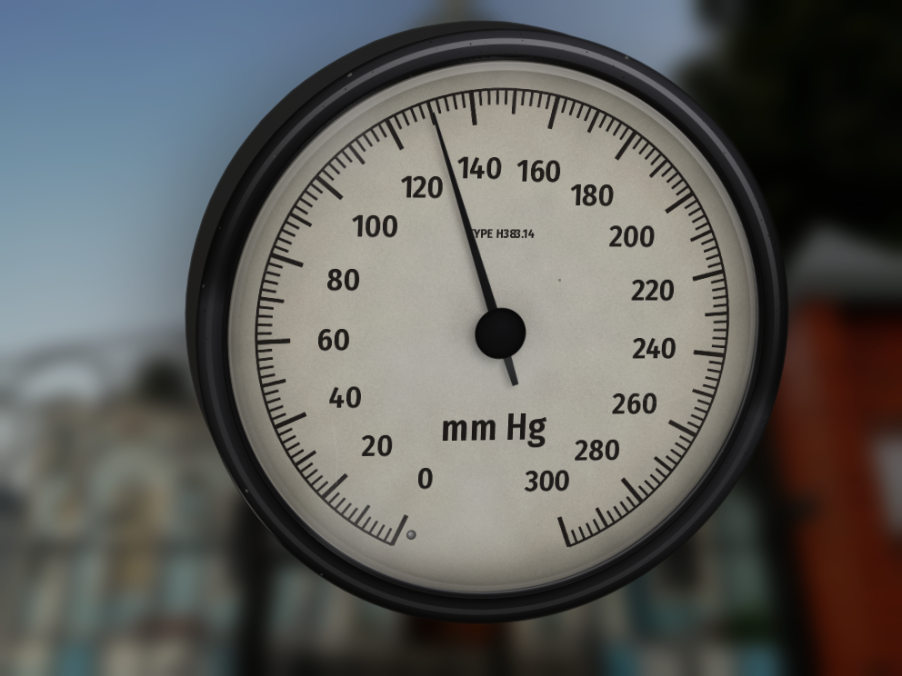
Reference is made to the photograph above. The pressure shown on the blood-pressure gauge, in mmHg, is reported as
130 mmHg
